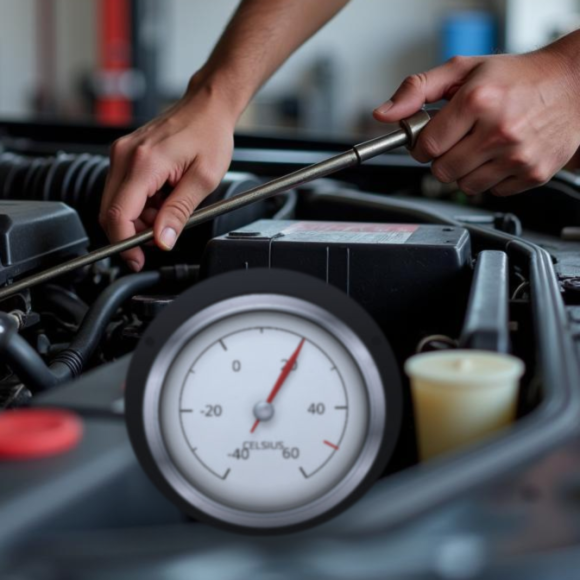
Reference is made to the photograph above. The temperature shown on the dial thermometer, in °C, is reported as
20 °C
